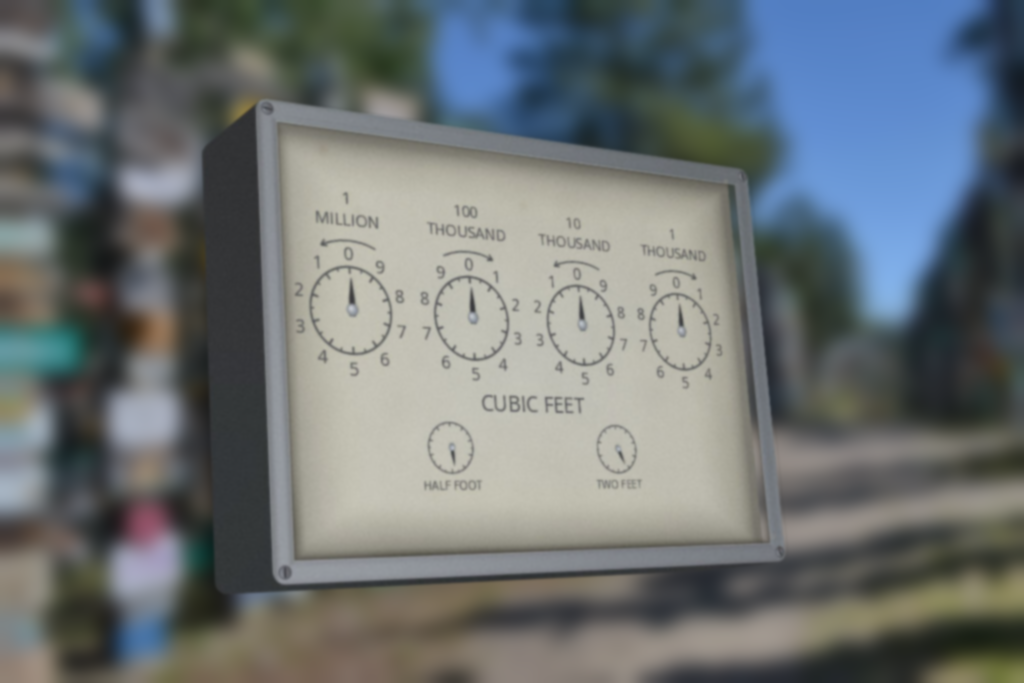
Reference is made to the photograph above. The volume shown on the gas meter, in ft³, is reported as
0 ft³
